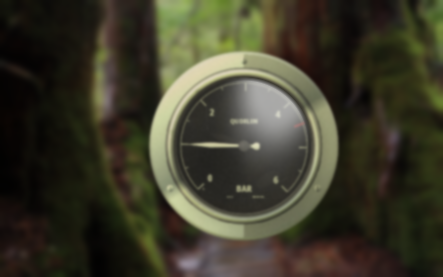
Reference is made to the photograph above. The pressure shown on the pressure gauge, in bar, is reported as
1 bar
